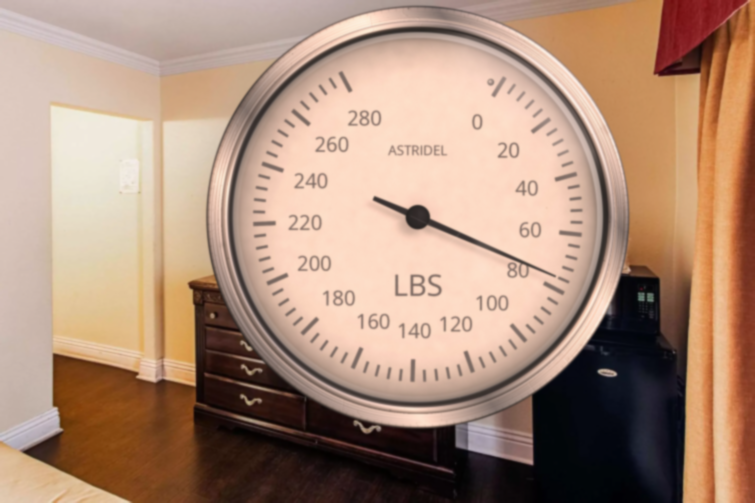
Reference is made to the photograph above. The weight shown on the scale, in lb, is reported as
76 lb
